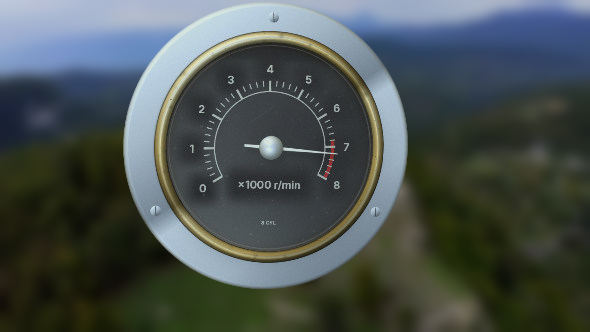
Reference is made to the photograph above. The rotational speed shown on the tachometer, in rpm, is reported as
7200 rpm
